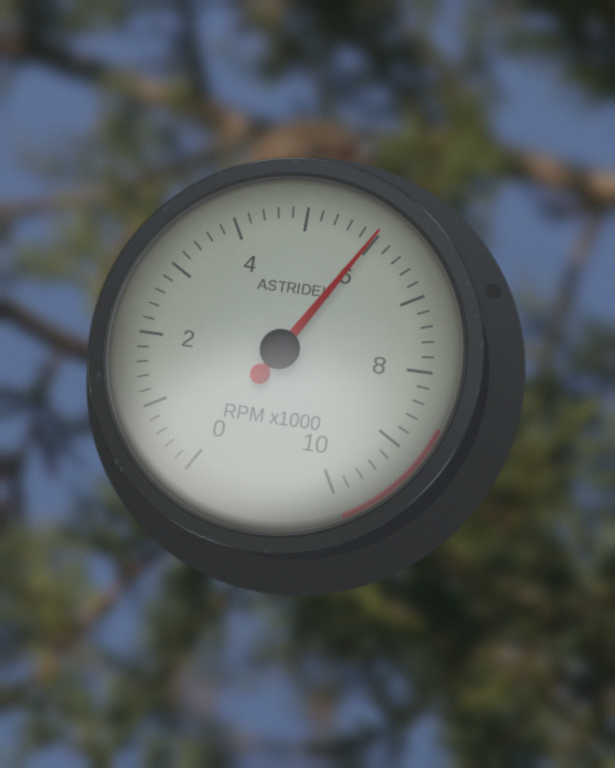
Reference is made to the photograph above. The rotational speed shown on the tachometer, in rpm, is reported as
6000 rpm
